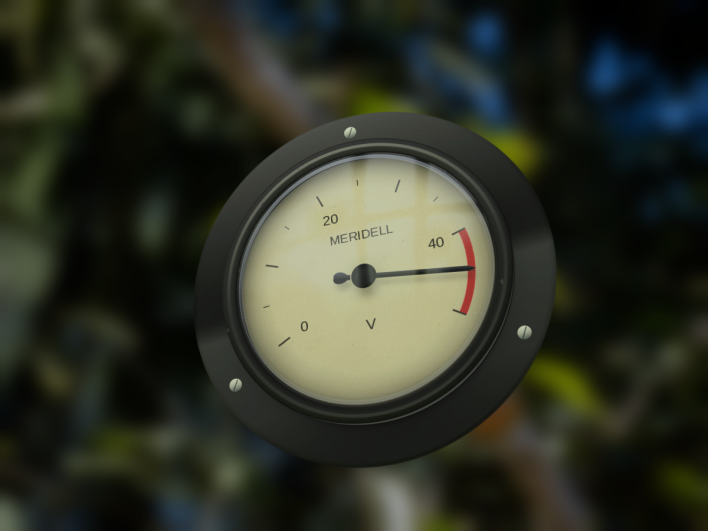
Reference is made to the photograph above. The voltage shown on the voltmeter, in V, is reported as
45 V
